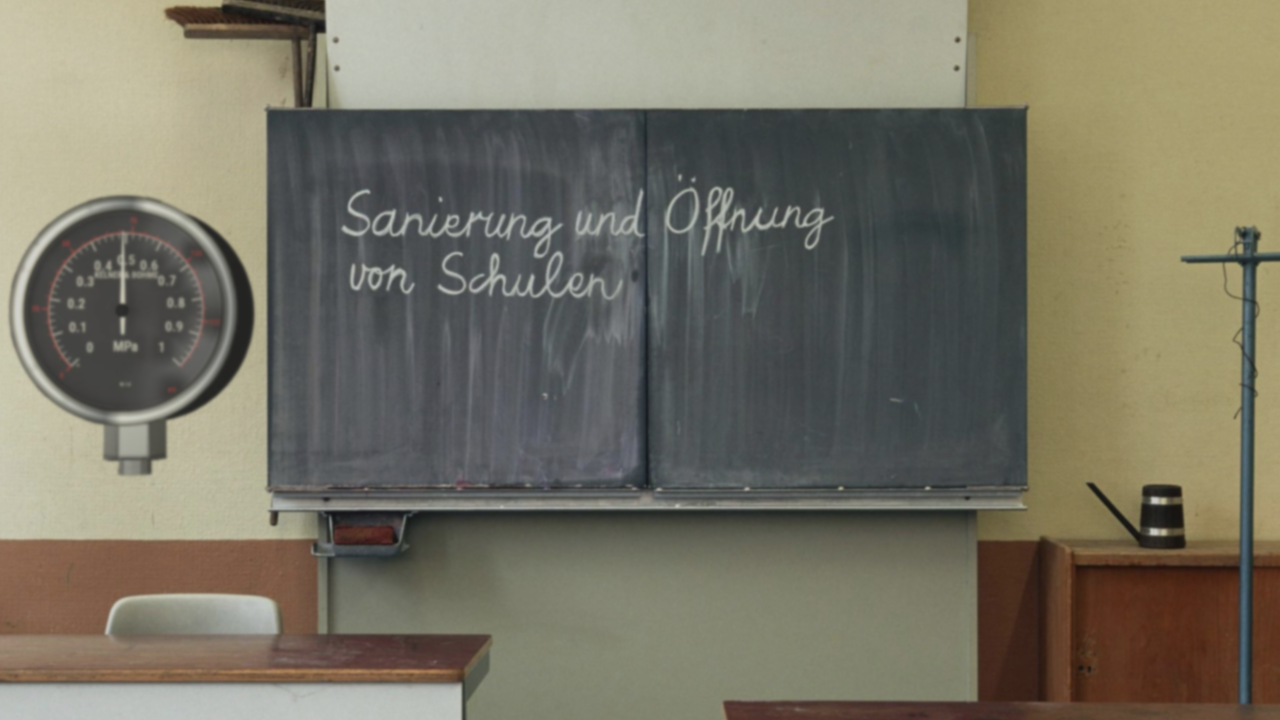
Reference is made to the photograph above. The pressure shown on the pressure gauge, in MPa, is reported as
0.5 MPa
